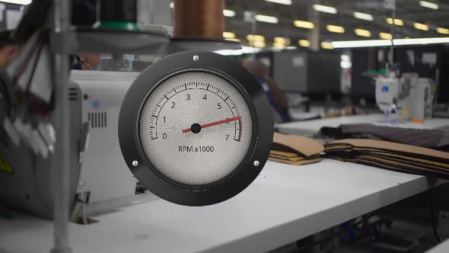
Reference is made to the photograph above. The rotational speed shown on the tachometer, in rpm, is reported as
6000 rpm
